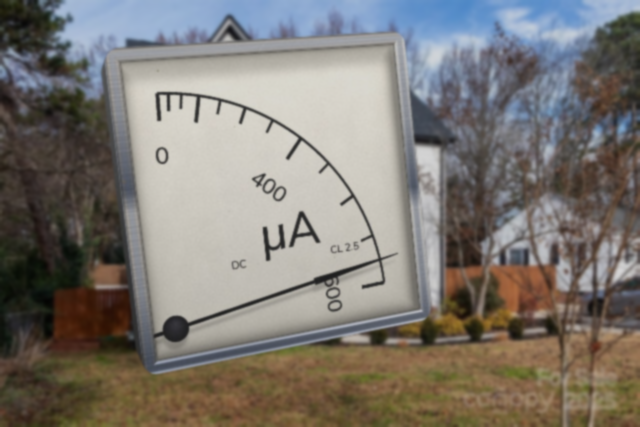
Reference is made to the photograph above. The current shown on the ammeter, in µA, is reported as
575 µA
